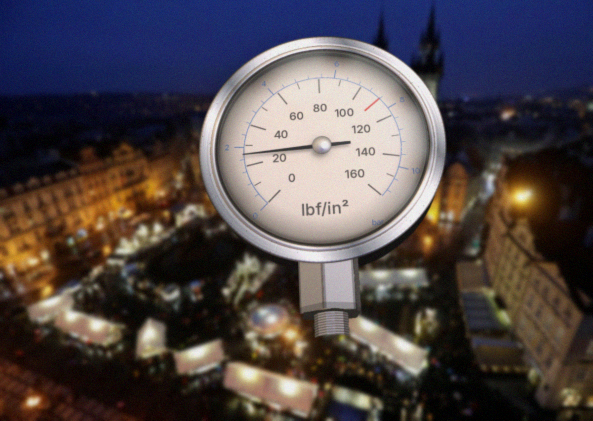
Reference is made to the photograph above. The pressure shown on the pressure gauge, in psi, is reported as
25 psi
